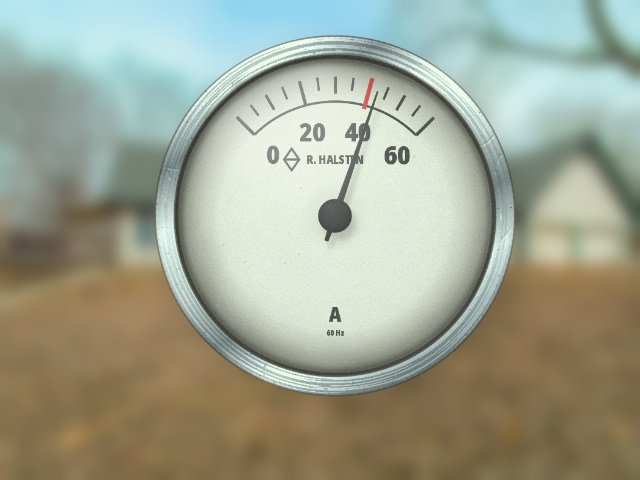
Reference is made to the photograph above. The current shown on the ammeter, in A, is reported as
42.5 A
